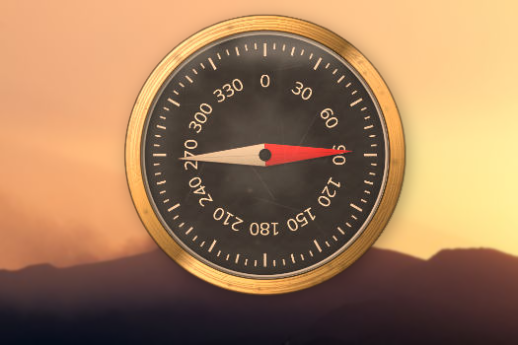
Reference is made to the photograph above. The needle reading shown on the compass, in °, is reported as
87.5 °
